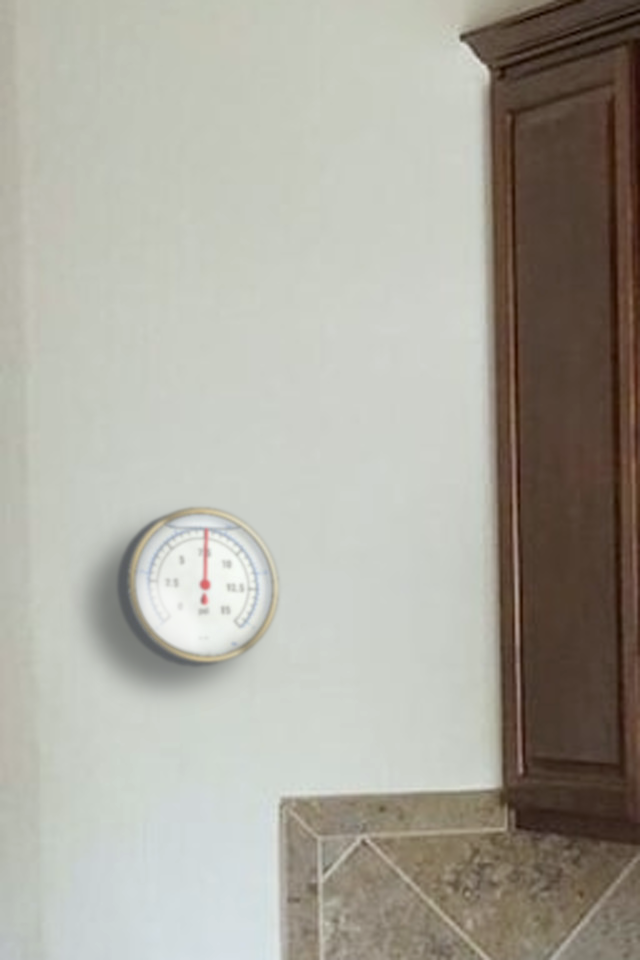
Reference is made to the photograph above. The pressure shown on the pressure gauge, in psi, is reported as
7.5 psi
